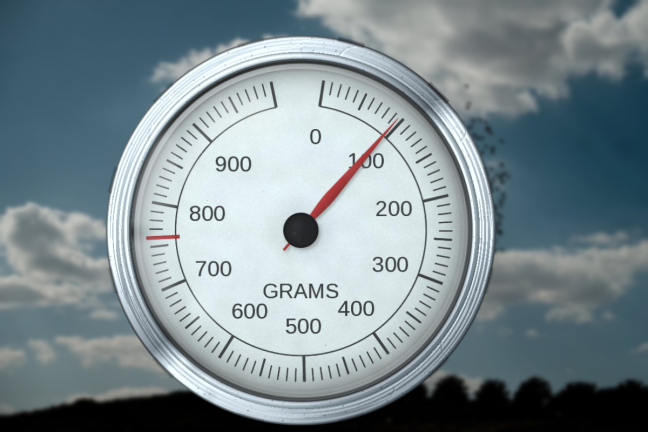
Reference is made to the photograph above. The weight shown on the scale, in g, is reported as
95 g
